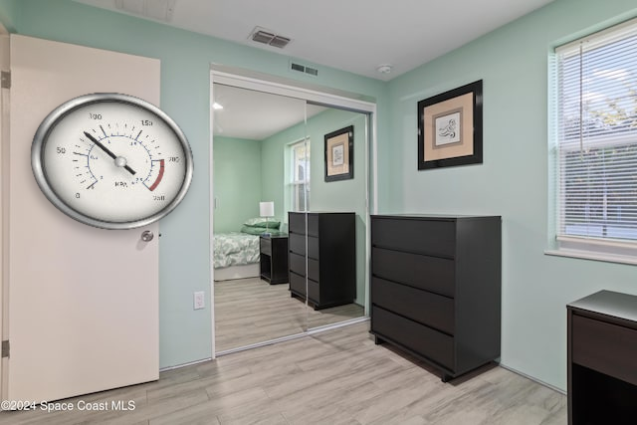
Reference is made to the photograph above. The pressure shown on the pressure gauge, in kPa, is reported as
80 kPa
